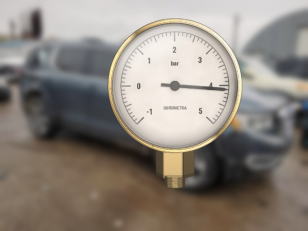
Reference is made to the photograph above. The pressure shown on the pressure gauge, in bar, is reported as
4.1 bar
